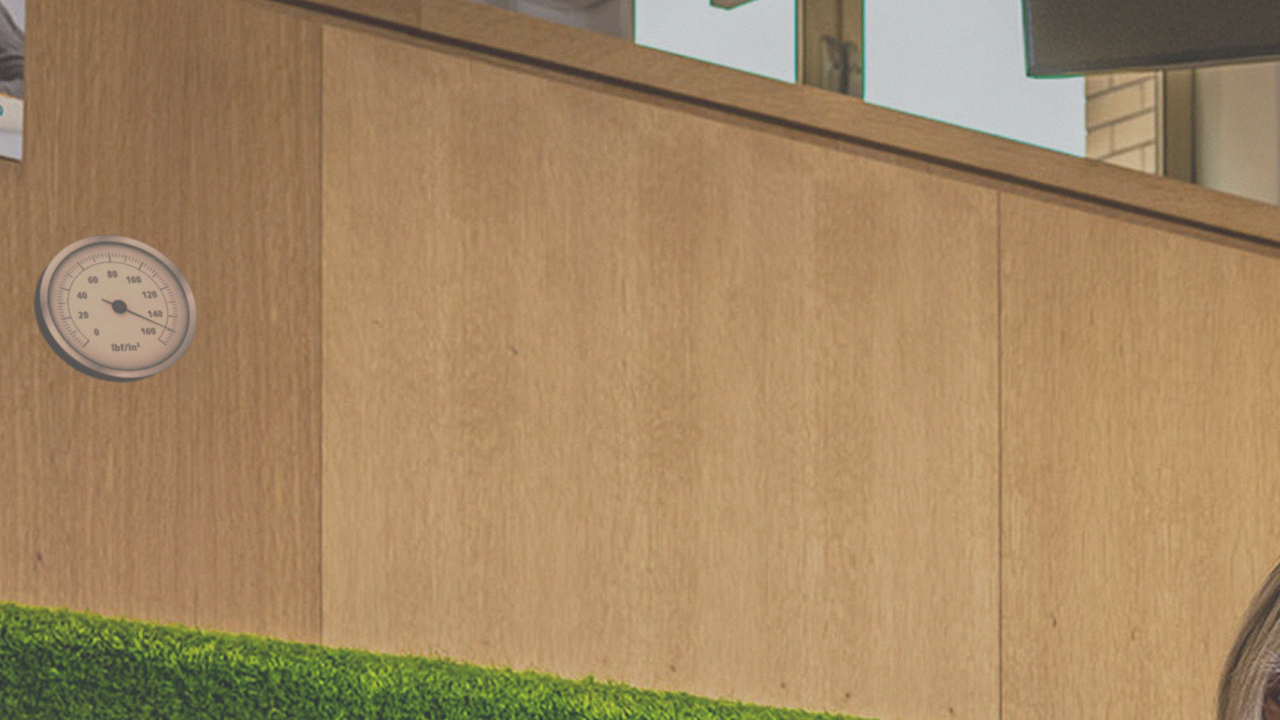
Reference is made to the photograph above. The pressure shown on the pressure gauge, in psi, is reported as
150 psi
